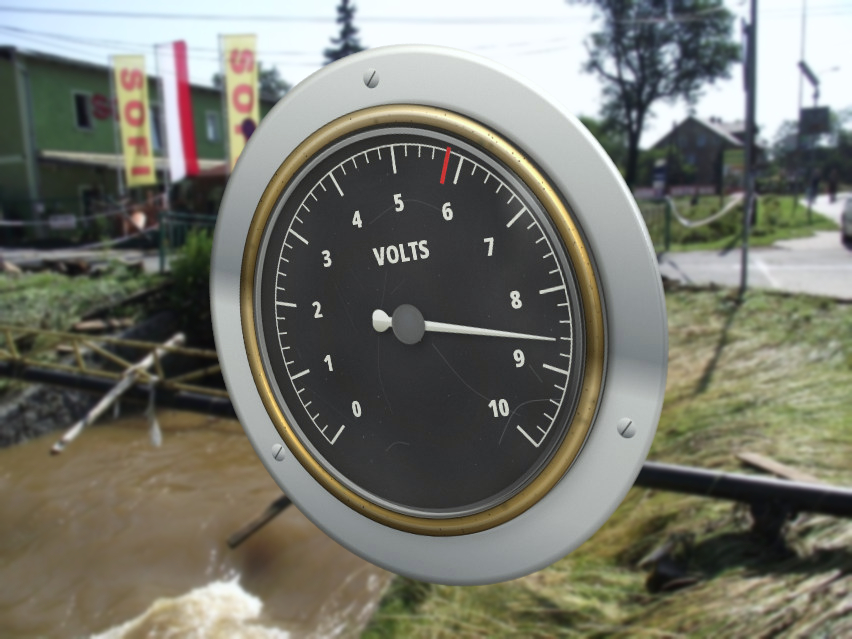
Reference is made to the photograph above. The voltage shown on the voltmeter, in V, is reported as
8.6 V
